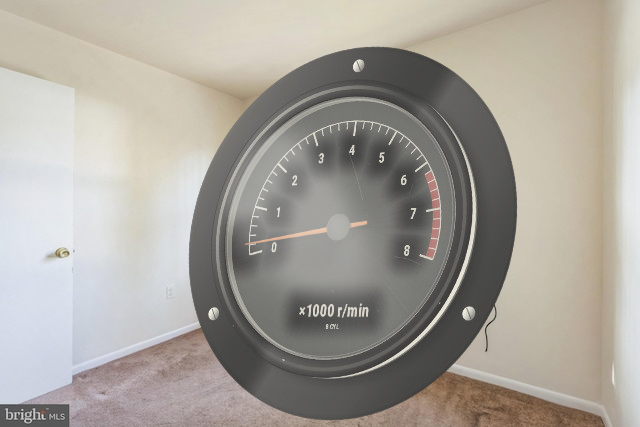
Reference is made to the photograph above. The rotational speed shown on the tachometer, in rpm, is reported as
200 rpm
